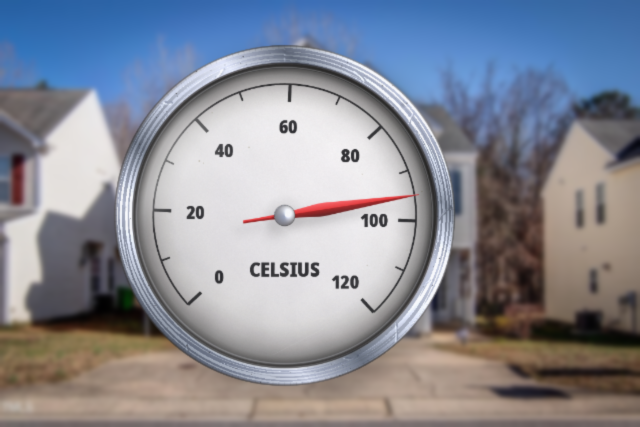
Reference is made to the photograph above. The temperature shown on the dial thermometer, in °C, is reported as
95 °C
